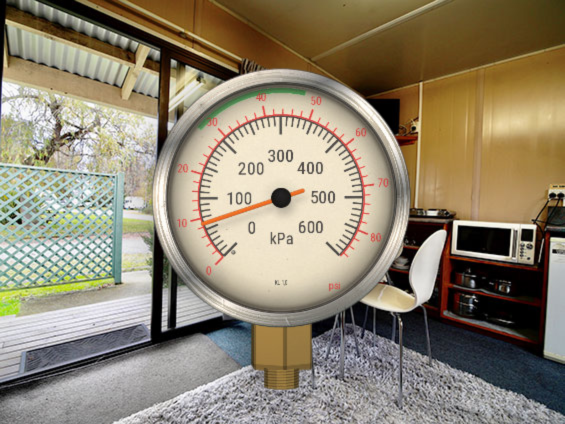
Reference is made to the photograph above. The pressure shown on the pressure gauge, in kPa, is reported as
60 kPa
